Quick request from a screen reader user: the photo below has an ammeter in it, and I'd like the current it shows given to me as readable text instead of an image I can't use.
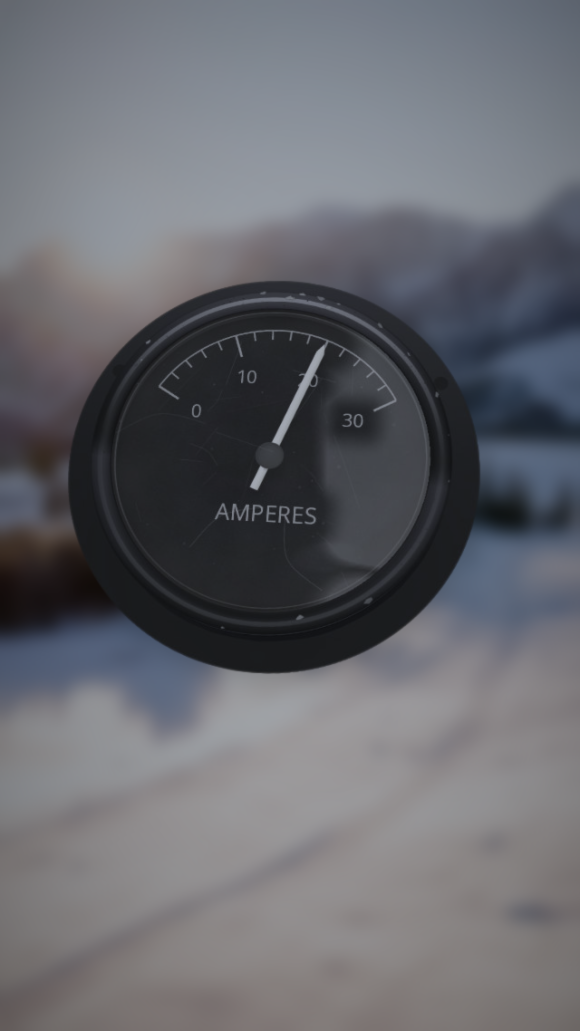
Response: 20 A
